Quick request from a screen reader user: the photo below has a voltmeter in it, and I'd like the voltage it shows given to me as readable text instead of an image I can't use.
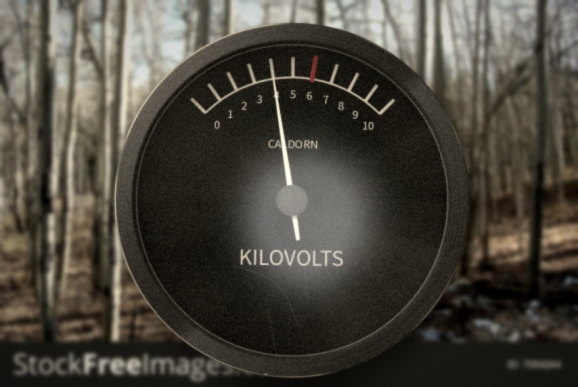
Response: 4 kV
